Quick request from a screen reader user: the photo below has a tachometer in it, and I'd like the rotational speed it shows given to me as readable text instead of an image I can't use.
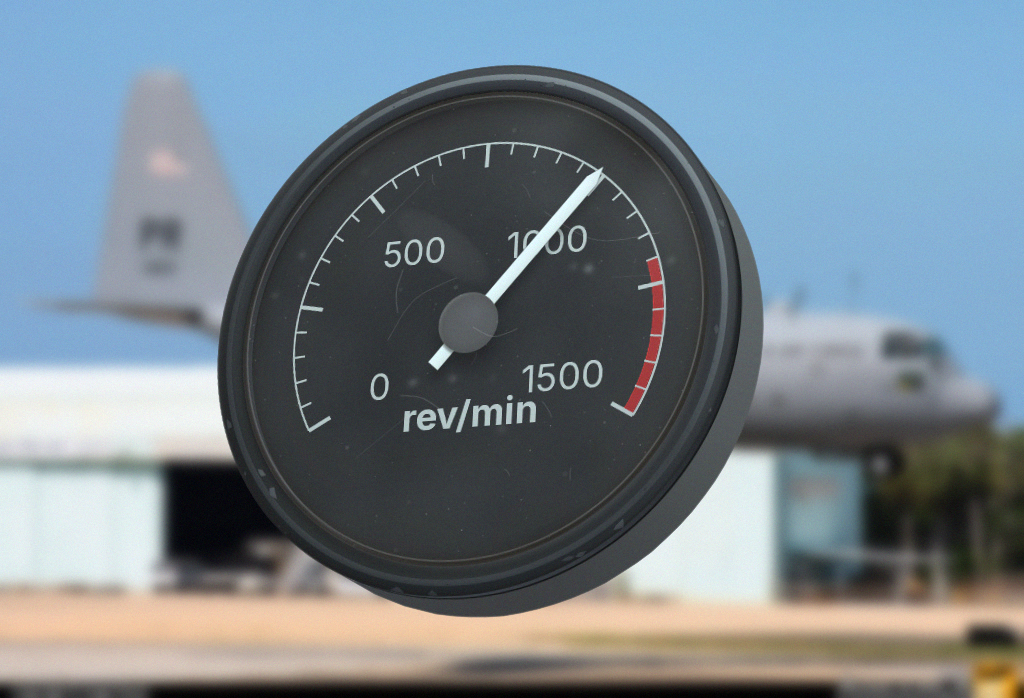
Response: 1000 rpm
